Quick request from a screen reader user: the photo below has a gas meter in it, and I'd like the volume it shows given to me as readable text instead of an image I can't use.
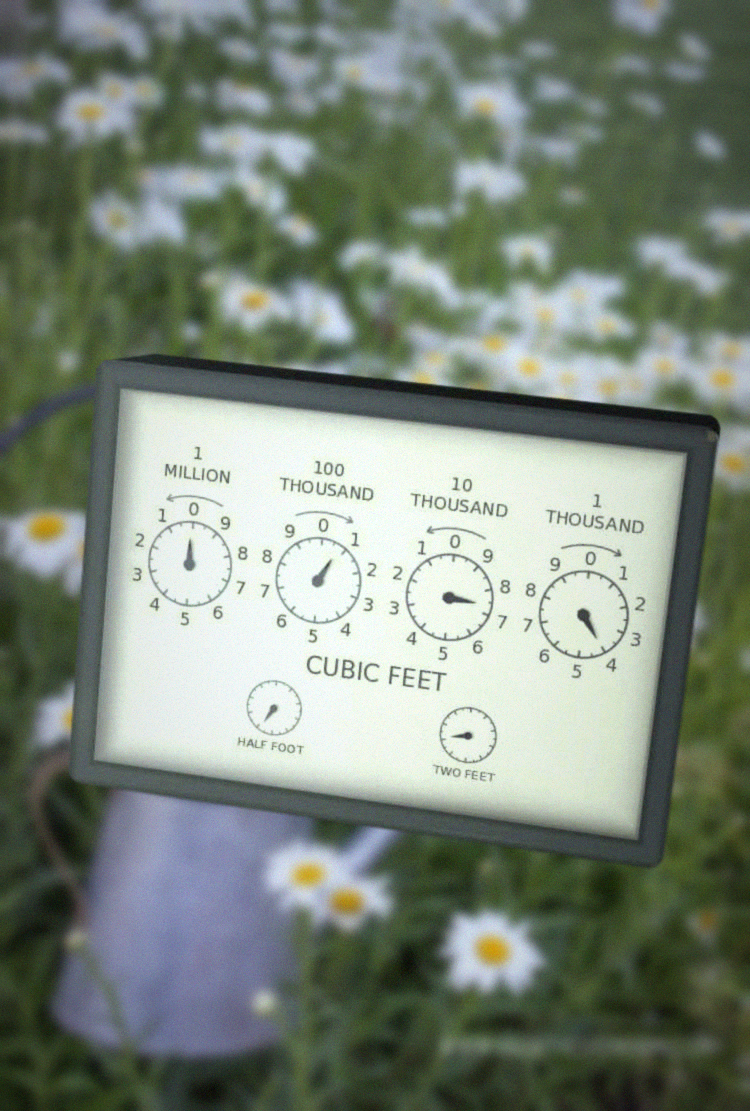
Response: 7400 ft³
